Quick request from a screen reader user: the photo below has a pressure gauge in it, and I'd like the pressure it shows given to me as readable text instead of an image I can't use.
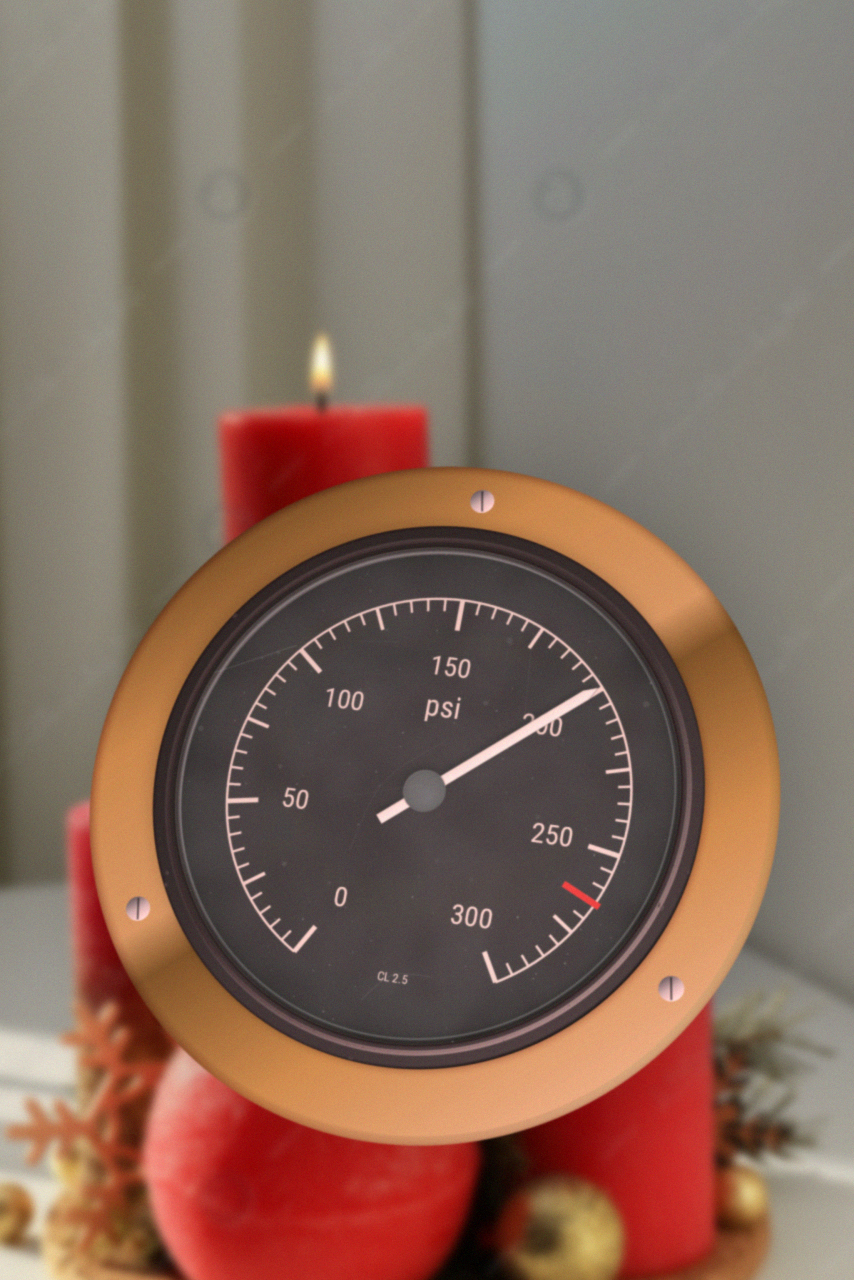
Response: 200 psi
